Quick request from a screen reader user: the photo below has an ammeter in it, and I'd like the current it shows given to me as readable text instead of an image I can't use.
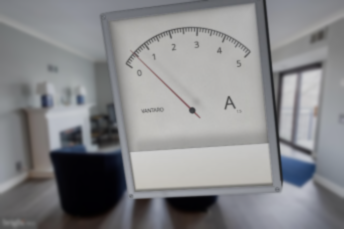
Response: 0.5 A
